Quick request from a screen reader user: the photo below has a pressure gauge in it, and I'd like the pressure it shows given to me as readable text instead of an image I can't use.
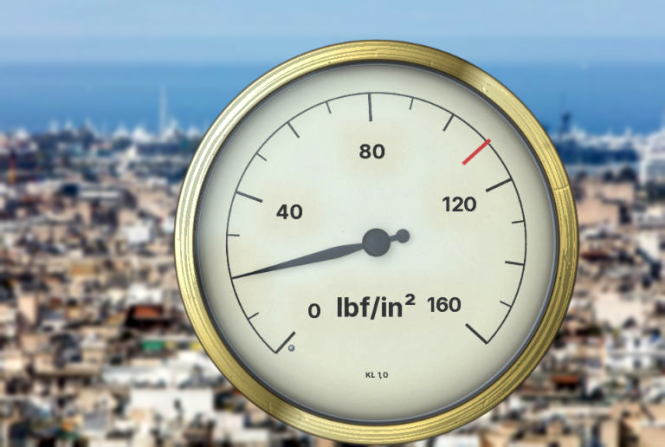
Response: 20 psi
